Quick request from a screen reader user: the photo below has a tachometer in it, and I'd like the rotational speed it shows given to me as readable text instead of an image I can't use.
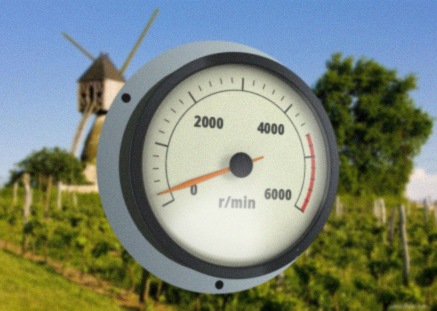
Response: 200 rpm
